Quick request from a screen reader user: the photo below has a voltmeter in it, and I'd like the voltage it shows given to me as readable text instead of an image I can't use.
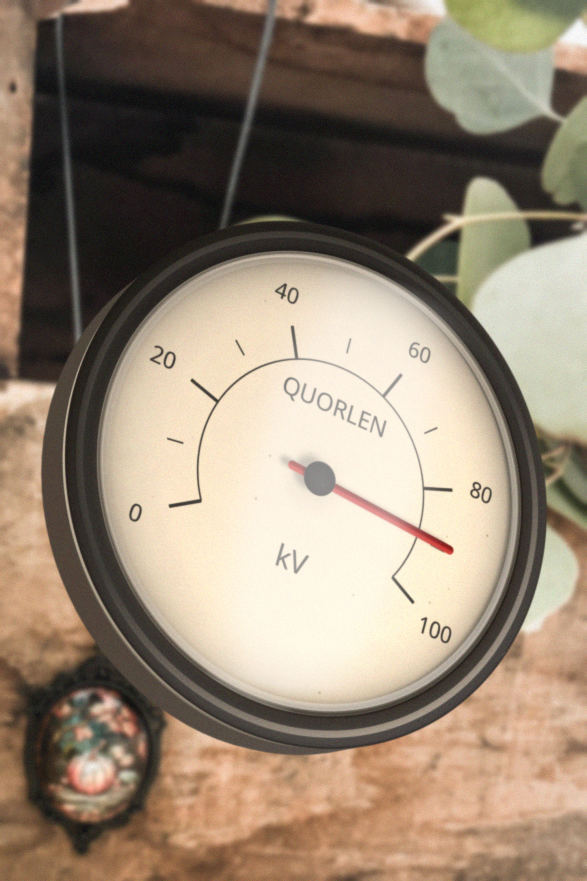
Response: 90 kV
